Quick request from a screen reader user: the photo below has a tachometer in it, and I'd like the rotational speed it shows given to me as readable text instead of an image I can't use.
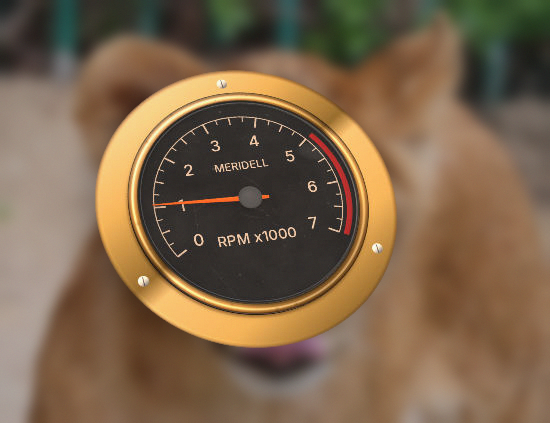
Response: 1000 rpm
